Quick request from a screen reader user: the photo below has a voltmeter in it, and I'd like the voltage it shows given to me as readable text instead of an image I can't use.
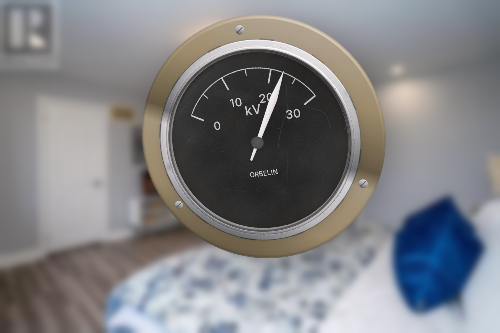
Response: 22.5 kV
